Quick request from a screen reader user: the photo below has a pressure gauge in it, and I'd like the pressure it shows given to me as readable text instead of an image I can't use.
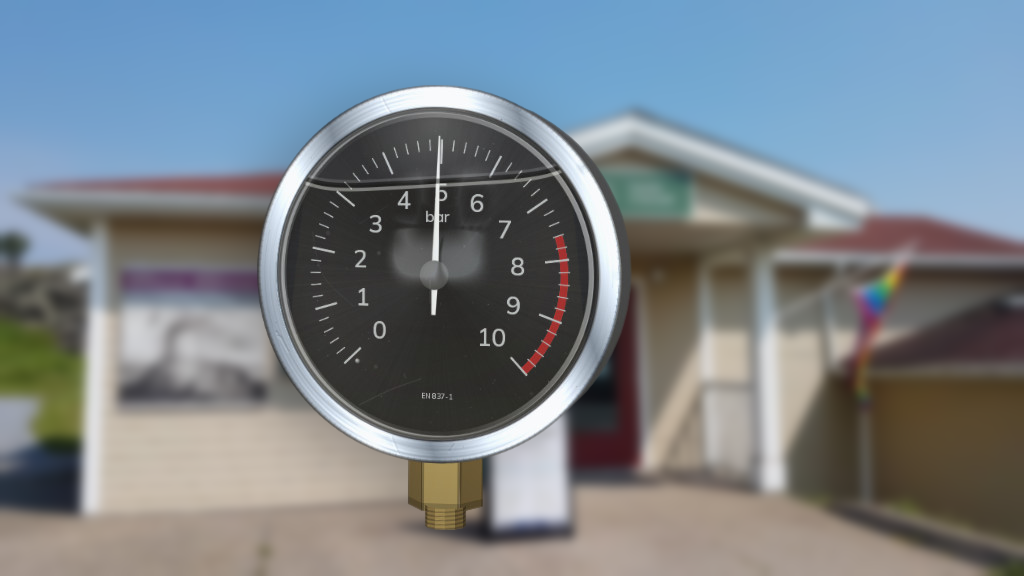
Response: 5 bar
